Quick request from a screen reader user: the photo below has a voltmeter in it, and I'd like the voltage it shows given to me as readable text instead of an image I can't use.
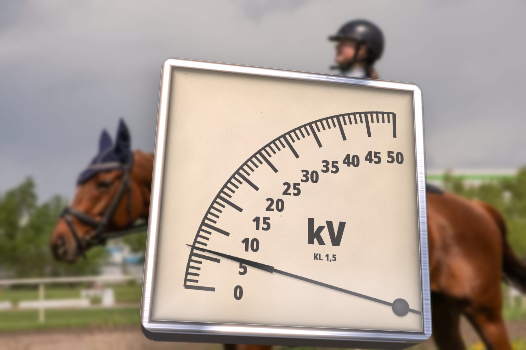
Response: 6 kV
